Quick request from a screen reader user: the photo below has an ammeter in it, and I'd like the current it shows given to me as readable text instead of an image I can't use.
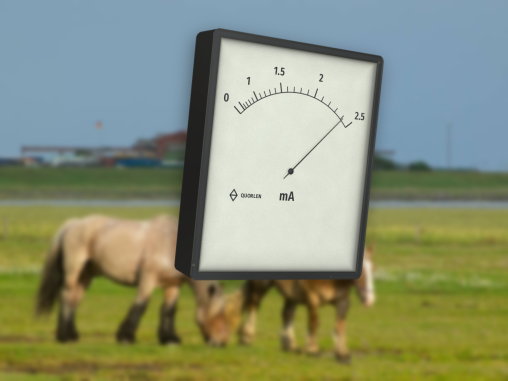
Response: 2.4 mA
